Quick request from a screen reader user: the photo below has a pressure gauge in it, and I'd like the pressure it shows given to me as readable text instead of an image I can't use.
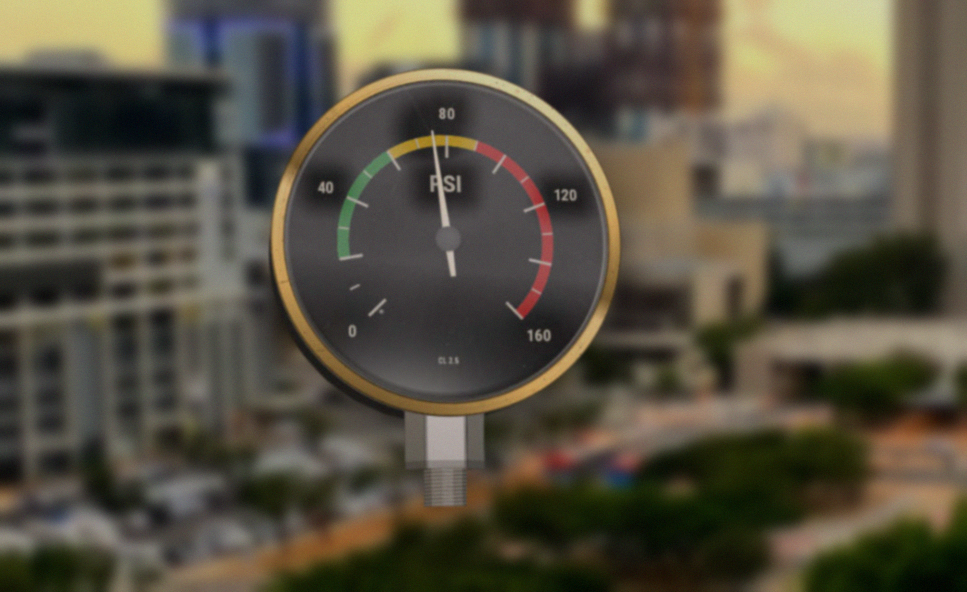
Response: 75 psi
